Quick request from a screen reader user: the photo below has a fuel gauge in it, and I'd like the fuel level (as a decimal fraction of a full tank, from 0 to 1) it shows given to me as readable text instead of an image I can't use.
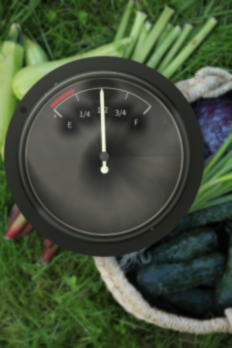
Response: 0.5
